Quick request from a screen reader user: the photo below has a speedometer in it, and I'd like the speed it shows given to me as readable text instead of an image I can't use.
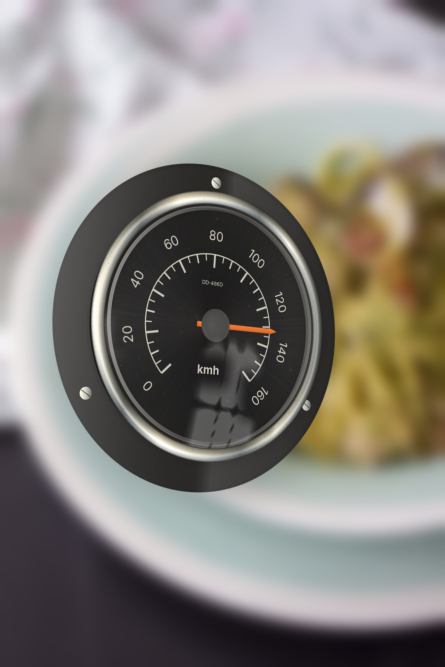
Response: 132.5 km/h
